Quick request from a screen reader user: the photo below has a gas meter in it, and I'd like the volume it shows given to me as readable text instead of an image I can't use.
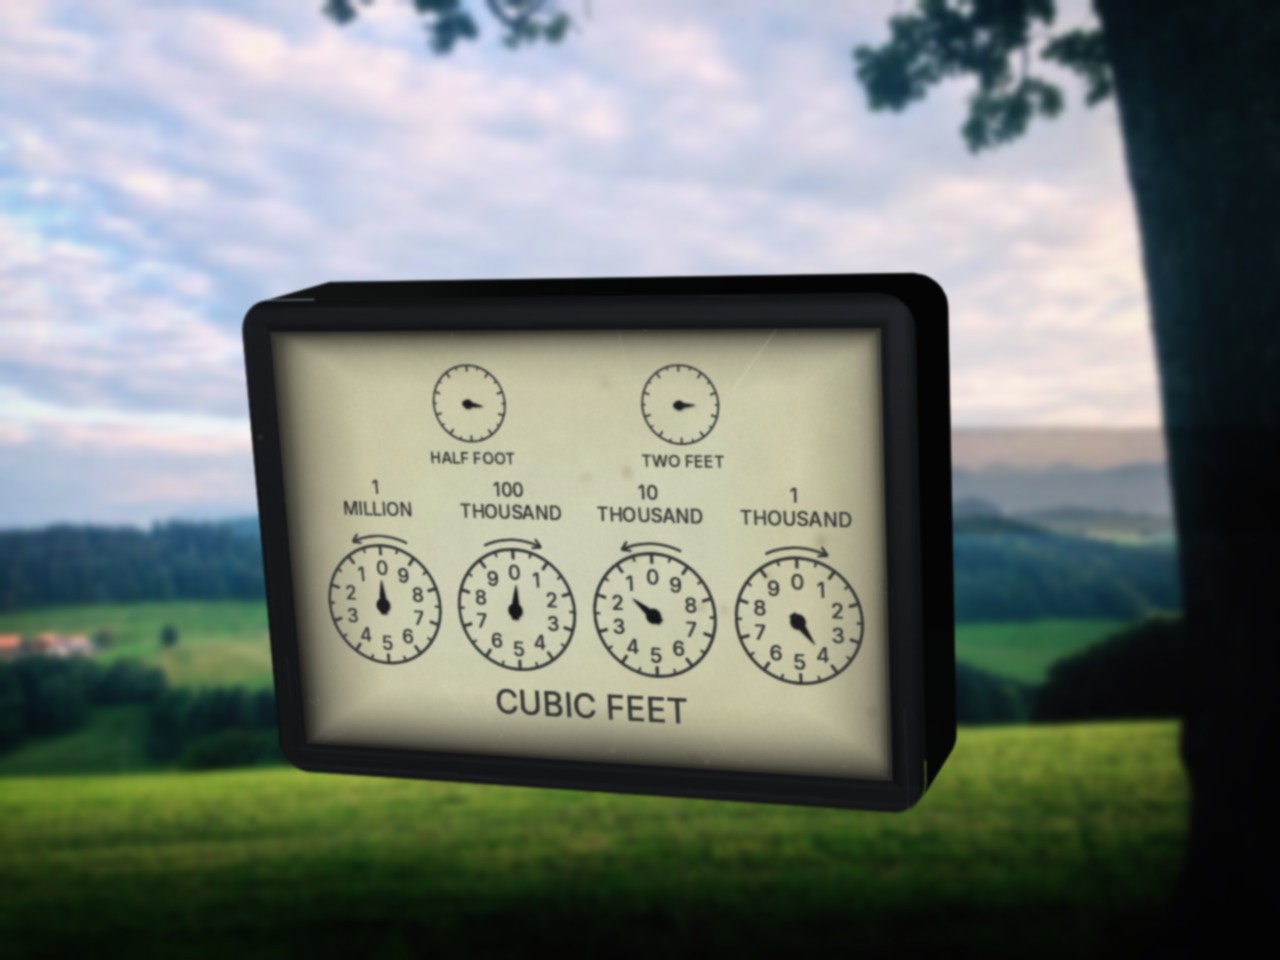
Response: 1400 ft³
